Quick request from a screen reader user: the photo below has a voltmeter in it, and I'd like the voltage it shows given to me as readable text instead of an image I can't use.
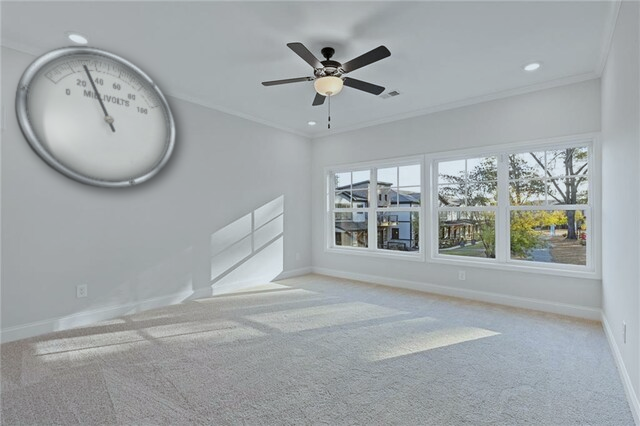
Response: 30 mV
